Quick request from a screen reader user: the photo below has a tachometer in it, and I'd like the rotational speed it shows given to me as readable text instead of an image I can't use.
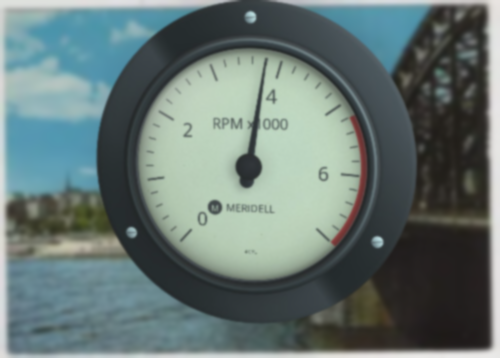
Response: 3800 rpm
